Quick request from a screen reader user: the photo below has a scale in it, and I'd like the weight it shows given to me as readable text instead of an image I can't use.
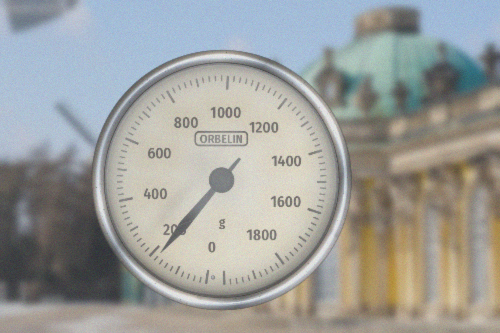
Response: 180 g
